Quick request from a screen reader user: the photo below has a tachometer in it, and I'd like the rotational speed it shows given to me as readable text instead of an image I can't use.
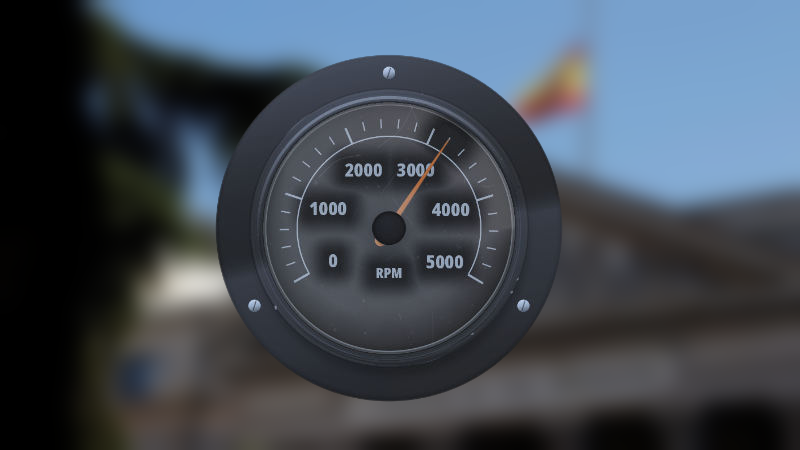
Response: 3200 rpm
